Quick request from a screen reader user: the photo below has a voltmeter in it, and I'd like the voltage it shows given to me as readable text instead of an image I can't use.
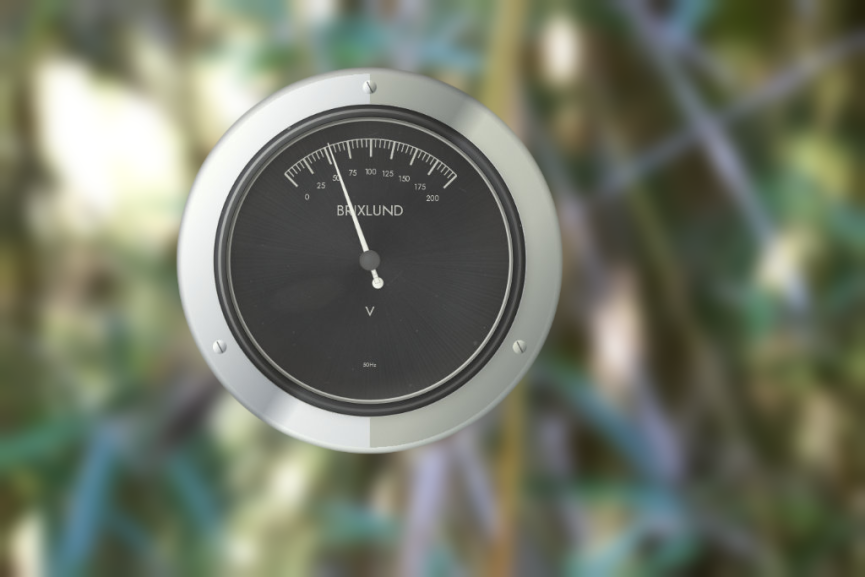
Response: 55 V
